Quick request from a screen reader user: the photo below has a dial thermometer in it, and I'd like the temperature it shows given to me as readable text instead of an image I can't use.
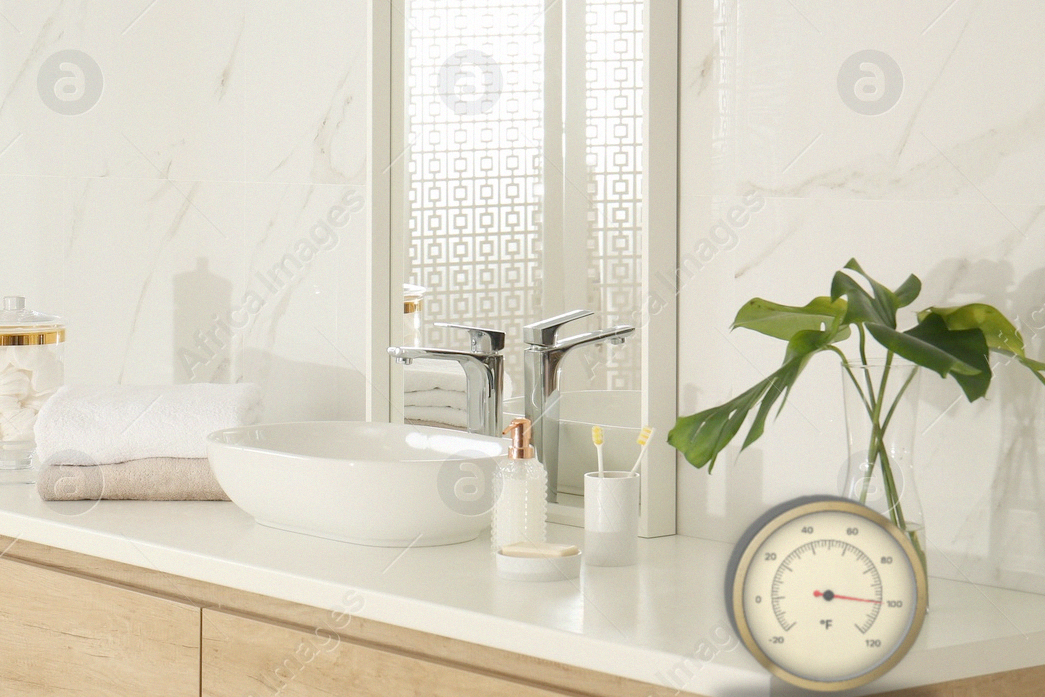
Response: 100 °F
